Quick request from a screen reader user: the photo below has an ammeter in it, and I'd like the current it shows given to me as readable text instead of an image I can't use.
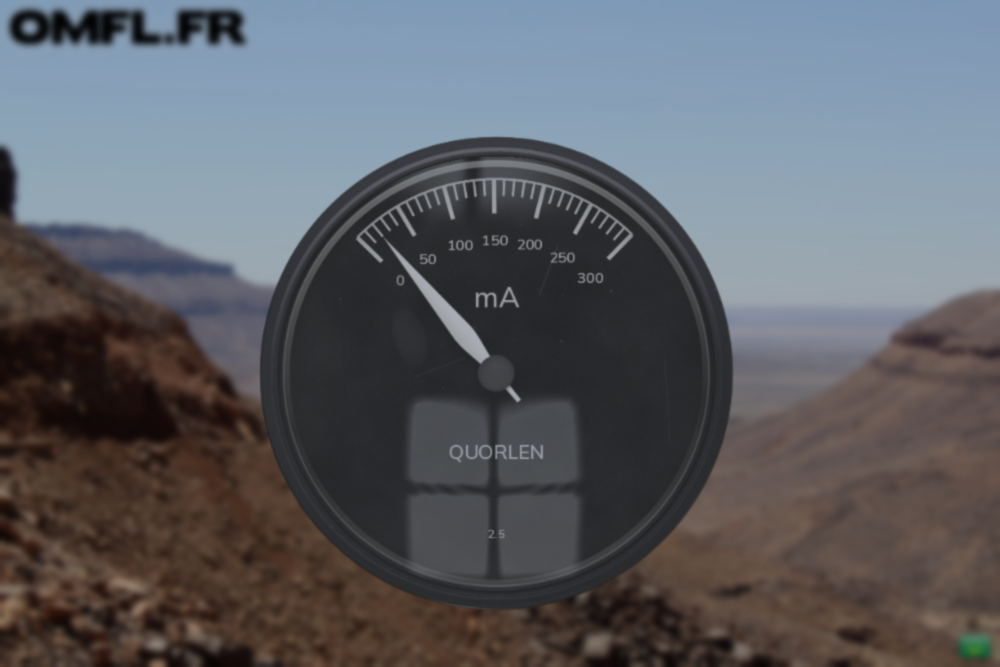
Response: 20 mA
